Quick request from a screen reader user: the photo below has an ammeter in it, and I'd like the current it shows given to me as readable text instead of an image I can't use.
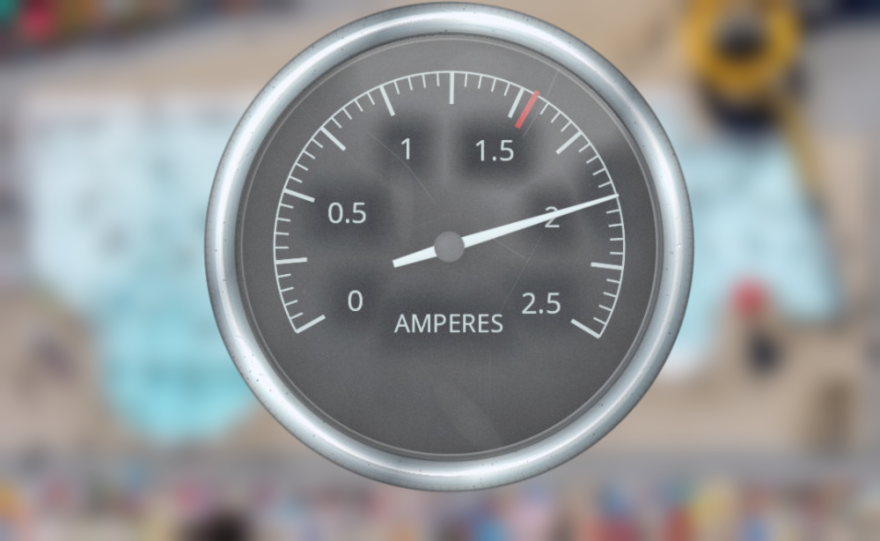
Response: 2 A
